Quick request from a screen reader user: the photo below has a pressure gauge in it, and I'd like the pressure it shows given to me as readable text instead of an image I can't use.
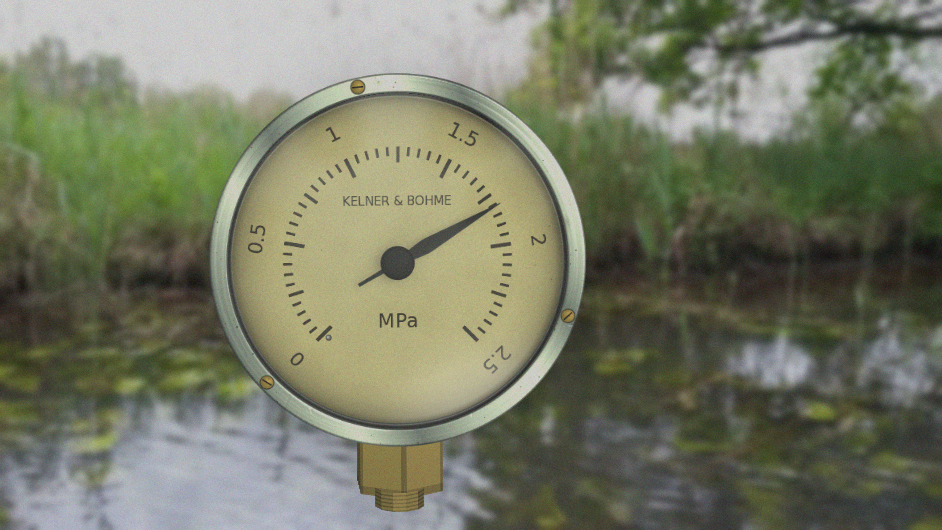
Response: 1.8 MPa
